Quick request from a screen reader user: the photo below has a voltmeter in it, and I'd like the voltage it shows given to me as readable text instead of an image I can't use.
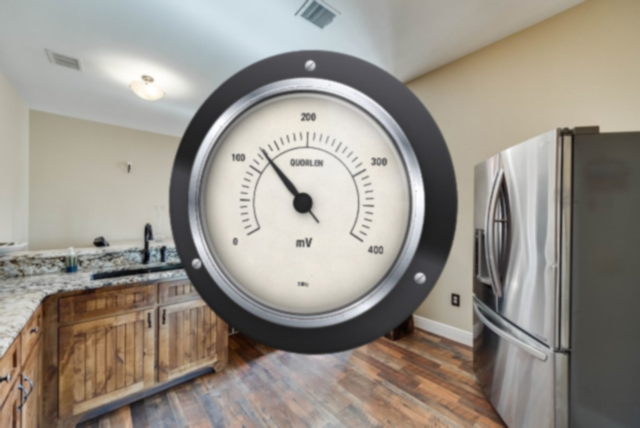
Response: 130 mV
